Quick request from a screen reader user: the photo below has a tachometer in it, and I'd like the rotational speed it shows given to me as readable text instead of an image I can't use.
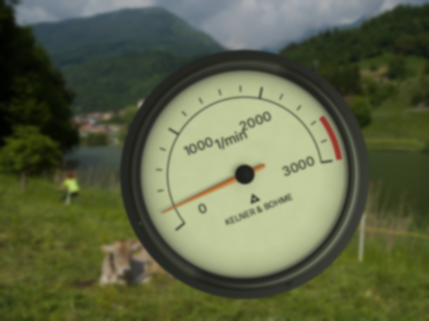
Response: 200 rpm
